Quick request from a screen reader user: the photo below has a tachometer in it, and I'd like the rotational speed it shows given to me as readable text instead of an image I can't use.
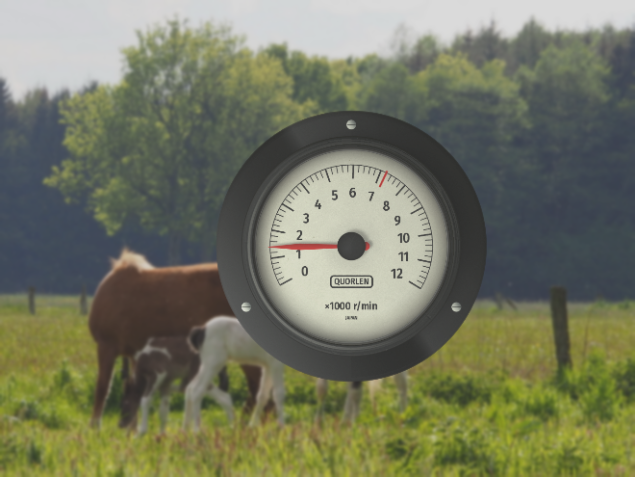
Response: 1400 rpm
